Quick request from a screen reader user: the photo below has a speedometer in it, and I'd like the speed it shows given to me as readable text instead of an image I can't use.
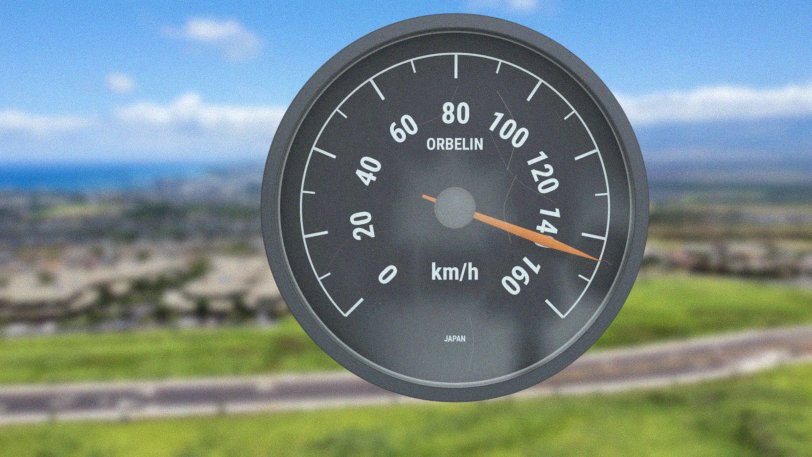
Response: 145 km/h
